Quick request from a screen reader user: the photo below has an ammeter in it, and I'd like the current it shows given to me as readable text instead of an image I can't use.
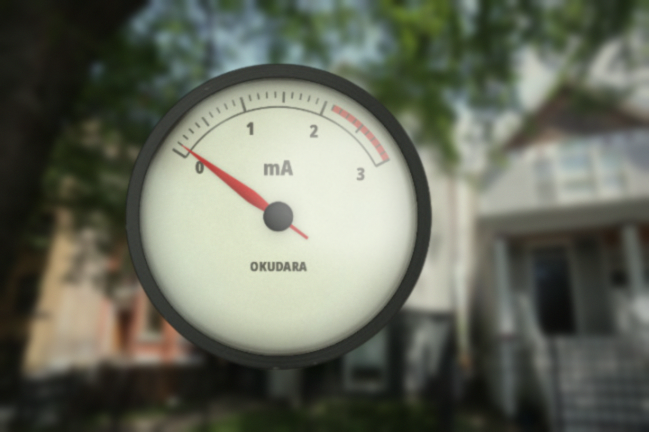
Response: 0.1 mA
